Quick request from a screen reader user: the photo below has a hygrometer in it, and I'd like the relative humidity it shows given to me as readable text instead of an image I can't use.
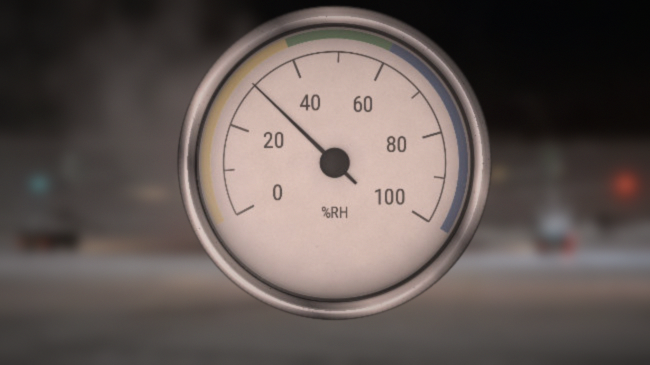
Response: 30 %
